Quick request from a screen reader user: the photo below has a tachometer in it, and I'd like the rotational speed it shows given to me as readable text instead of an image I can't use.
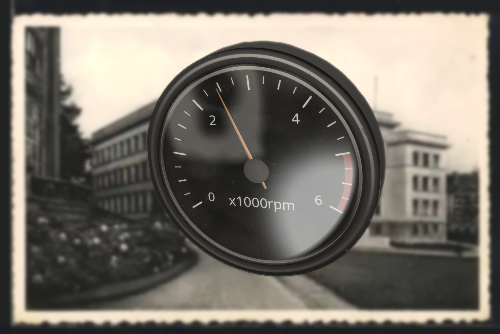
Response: 2500 rpm
